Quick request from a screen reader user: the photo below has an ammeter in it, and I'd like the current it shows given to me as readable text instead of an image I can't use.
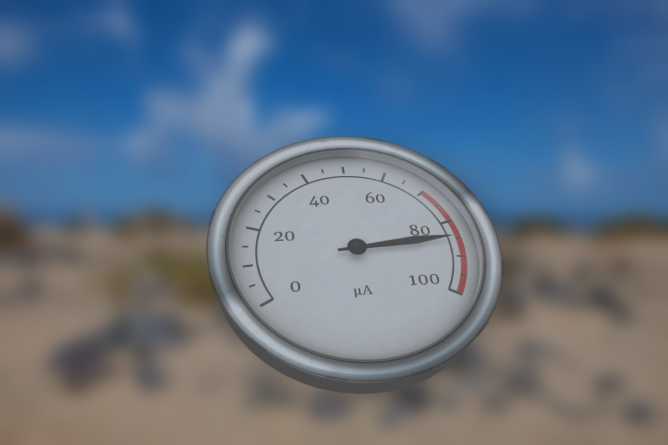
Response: 85 µA
